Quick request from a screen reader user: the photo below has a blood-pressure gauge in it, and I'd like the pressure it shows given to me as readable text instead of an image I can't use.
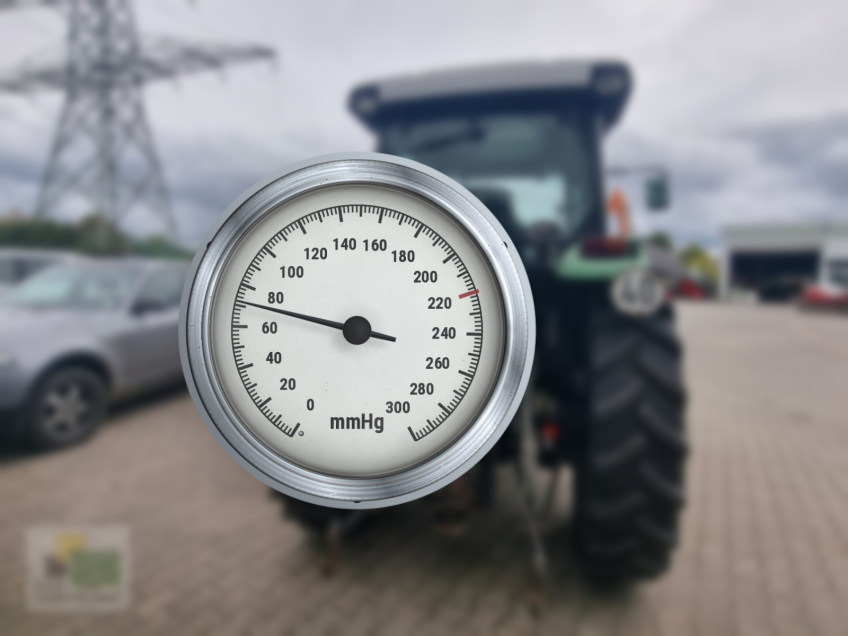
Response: 72 mmHg
